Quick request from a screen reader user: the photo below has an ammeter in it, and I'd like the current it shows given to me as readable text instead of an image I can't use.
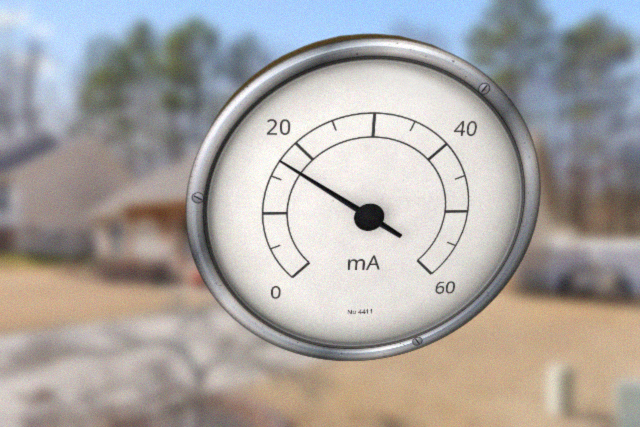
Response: 17.5 mA
